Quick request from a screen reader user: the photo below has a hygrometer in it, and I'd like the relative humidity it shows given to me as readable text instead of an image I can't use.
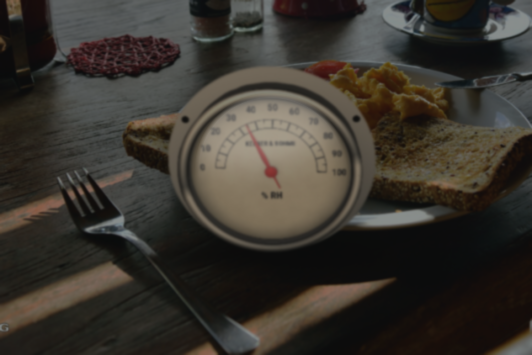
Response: 35 %
